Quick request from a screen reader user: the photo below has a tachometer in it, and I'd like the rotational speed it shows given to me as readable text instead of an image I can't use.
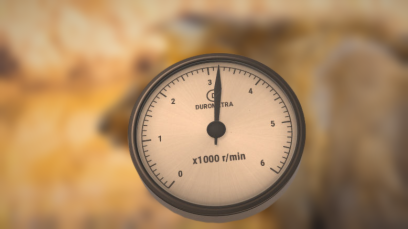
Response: 3200 rpm
